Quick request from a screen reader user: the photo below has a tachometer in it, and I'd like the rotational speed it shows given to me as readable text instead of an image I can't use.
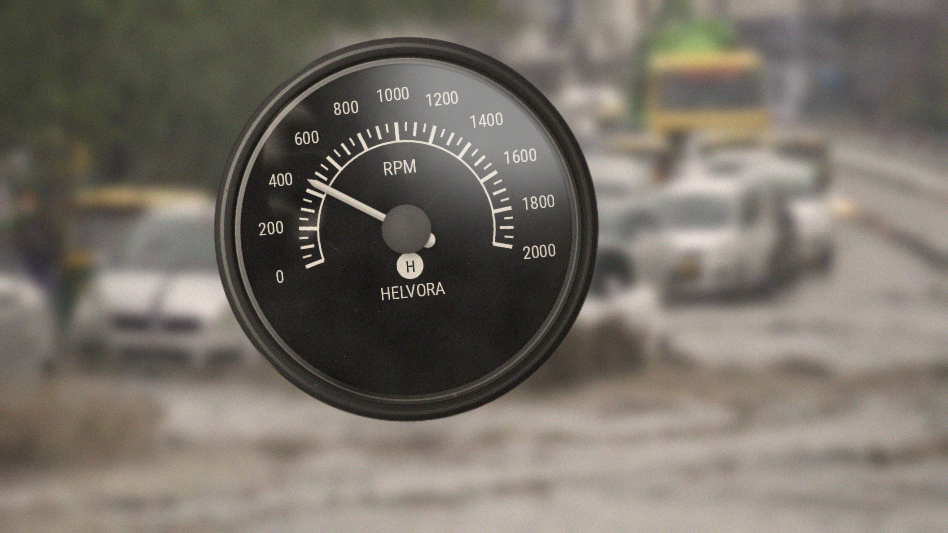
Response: 450 rpm
